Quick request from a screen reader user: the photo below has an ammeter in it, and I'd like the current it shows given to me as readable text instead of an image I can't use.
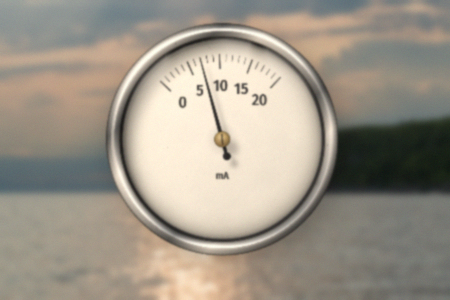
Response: 7 mA
